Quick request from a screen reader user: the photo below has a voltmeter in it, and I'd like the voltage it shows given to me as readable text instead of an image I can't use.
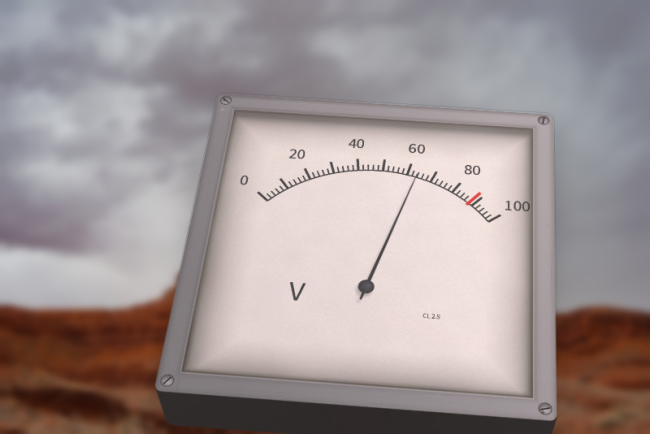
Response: 64 V
